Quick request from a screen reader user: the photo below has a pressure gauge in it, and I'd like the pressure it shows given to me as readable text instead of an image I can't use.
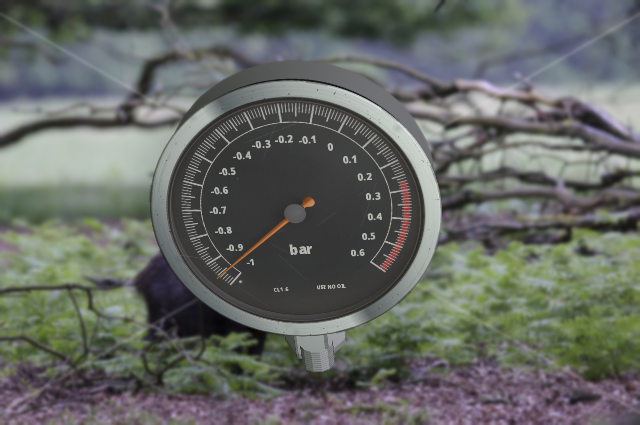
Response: -0.95 bar
